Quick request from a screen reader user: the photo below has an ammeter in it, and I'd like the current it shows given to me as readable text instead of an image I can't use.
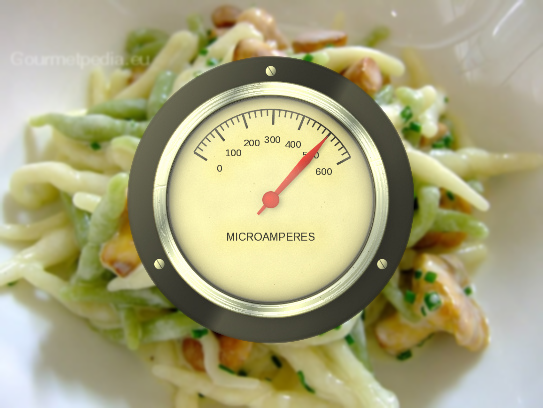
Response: 500 µA
